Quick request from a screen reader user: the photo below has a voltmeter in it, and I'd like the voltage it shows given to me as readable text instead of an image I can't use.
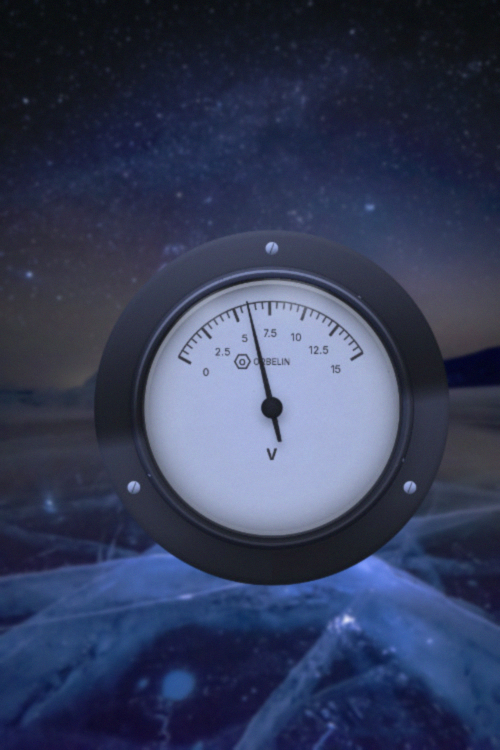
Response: 6 V
